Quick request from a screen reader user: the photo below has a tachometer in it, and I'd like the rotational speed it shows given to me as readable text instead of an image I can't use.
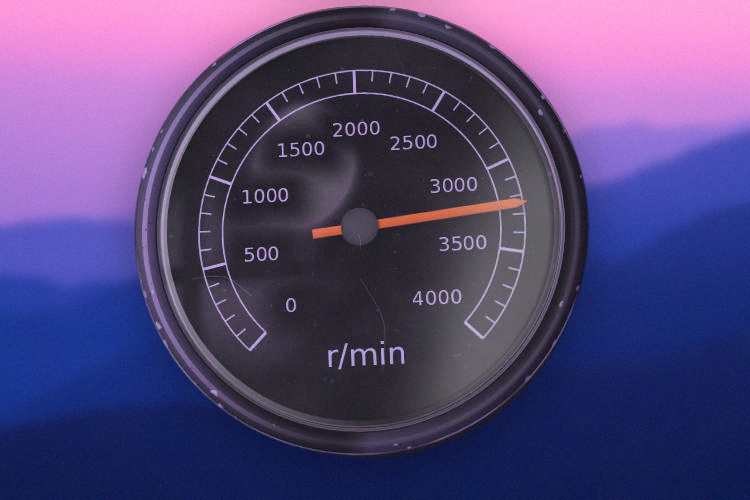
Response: 3250 rpm
